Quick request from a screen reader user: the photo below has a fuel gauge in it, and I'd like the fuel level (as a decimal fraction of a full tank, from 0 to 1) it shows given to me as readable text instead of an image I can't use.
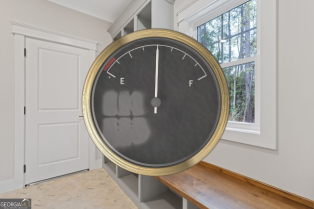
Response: 0.5
